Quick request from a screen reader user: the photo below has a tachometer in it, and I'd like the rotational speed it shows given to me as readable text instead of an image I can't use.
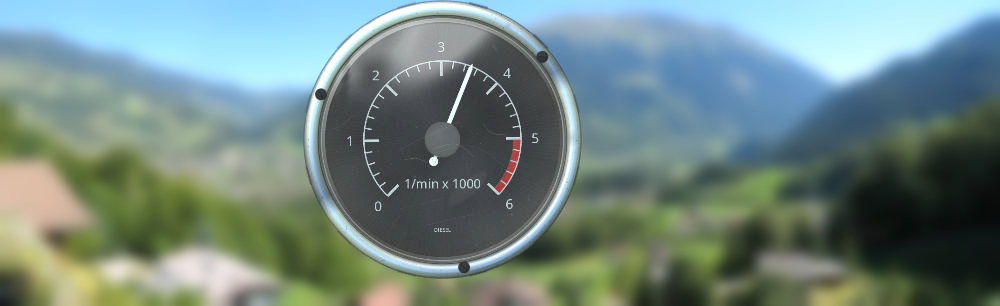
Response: 3500 rpm
